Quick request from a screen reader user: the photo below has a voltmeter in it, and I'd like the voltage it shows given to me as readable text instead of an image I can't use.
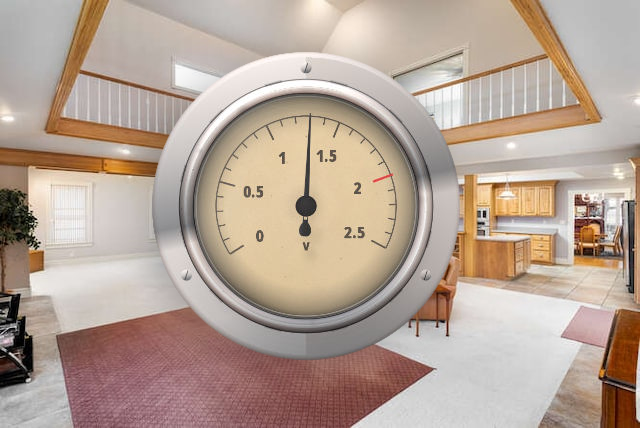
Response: 1.3 V
